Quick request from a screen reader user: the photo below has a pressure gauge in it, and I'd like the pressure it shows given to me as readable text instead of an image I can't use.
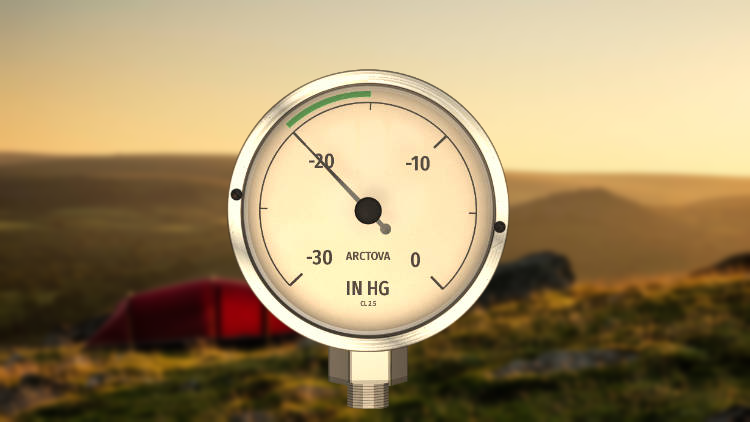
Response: -20 inHg
